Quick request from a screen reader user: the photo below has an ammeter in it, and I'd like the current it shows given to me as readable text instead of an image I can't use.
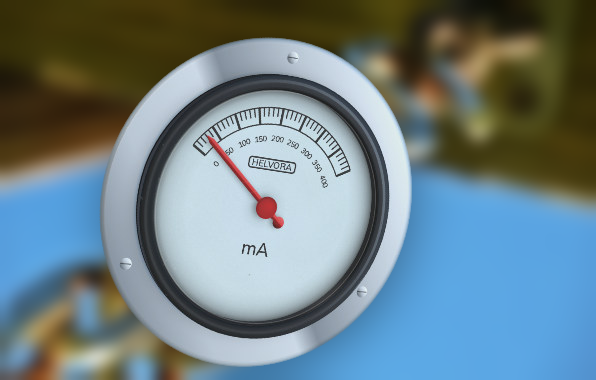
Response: 30 mA
